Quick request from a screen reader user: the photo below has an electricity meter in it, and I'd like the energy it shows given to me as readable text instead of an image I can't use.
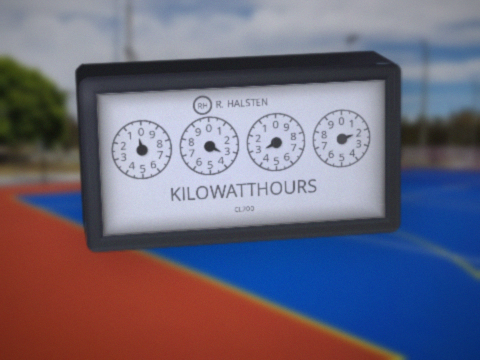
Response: 332 kWh
